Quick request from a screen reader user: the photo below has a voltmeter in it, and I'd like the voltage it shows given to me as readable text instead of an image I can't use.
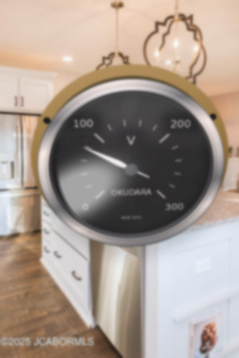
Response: 80 V
